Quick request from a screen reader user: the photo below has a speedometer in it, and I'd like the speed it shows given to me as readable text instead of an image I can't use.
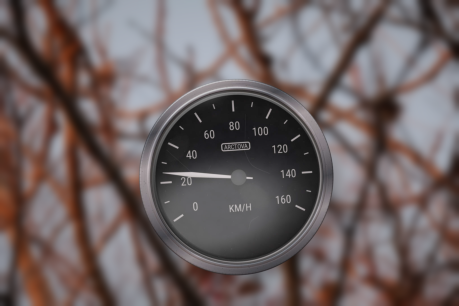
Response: 25 km/h
